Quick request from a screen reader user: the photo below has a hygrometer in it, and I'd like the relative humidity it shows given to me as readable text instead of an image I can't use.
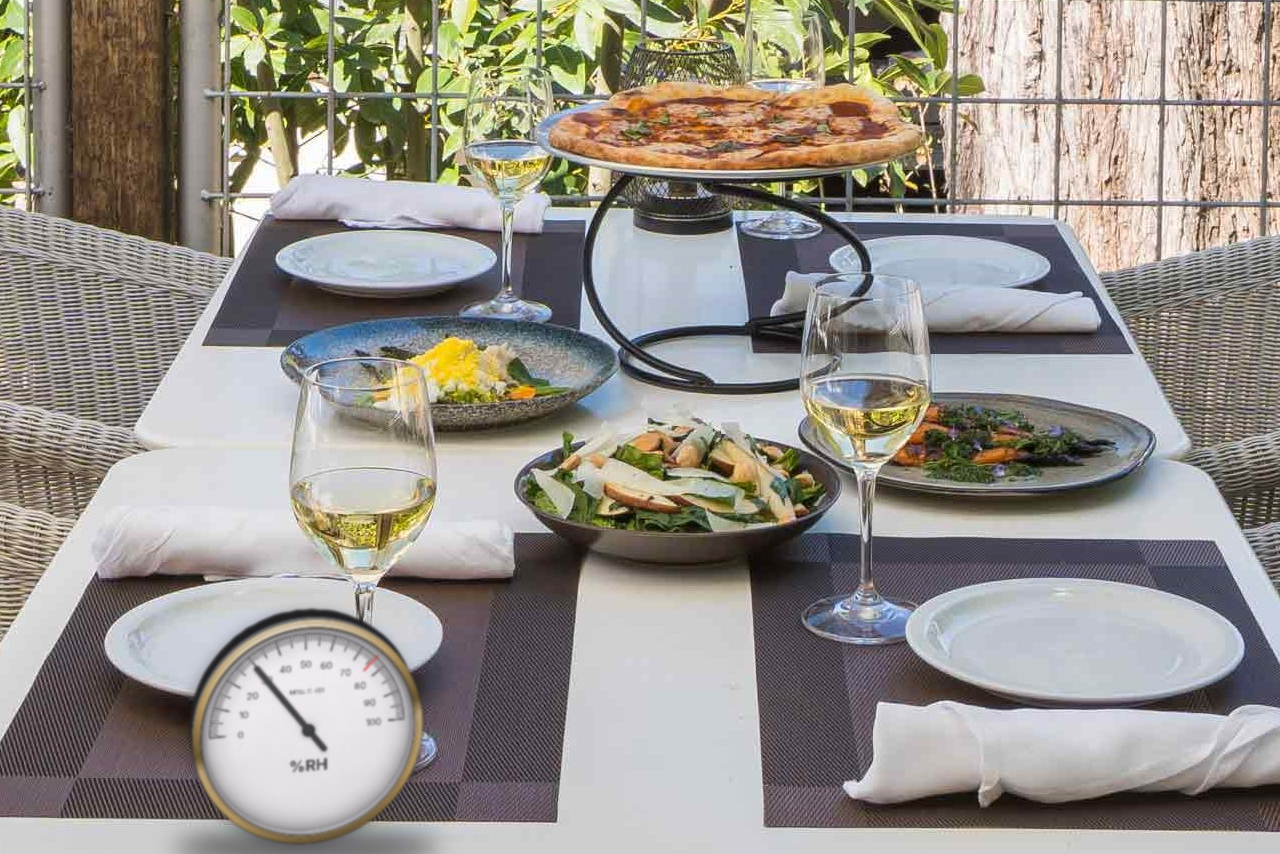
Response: 30 %
